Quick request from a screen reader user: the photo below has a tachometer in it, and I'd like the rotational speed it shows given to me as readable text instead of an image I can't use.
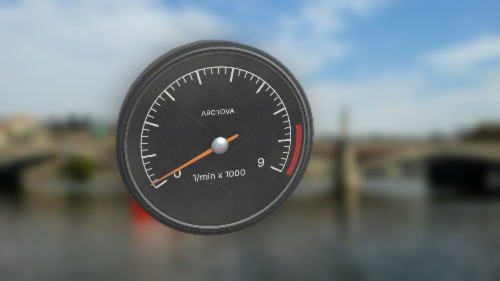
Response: 200 rpm
